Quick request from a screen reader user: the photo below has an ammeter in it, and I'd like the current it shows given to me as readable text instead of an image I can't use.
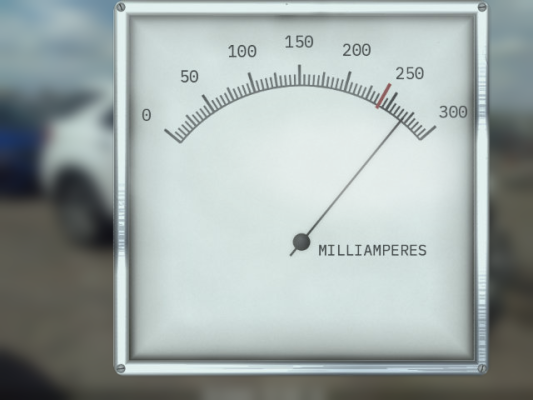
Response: 270 mA
